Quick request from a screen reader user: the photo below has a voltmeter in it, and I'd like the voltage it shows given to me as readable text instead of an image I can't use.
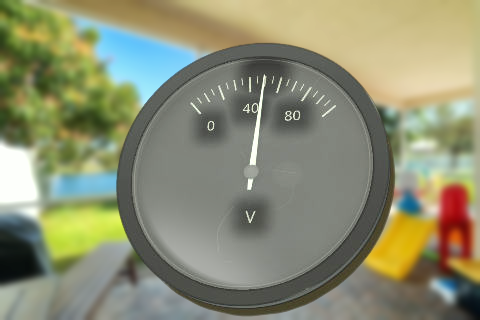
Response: 50 V
